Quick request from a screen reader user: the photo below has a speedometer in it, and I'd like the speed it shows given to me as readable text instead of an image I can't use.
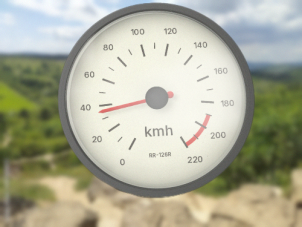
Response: 35 km/h
